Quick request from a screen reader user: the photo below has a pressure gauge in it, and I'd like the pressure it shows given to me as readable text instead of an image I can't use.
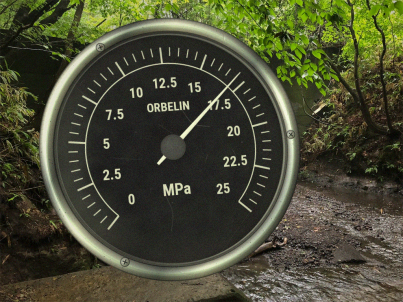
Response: 17 MPa
